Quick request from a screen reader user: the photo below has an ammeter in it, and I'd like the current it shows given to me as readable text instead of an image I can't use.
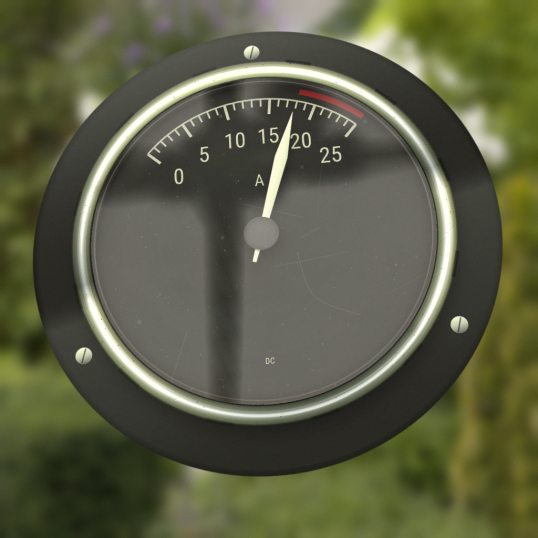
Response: 18 A
